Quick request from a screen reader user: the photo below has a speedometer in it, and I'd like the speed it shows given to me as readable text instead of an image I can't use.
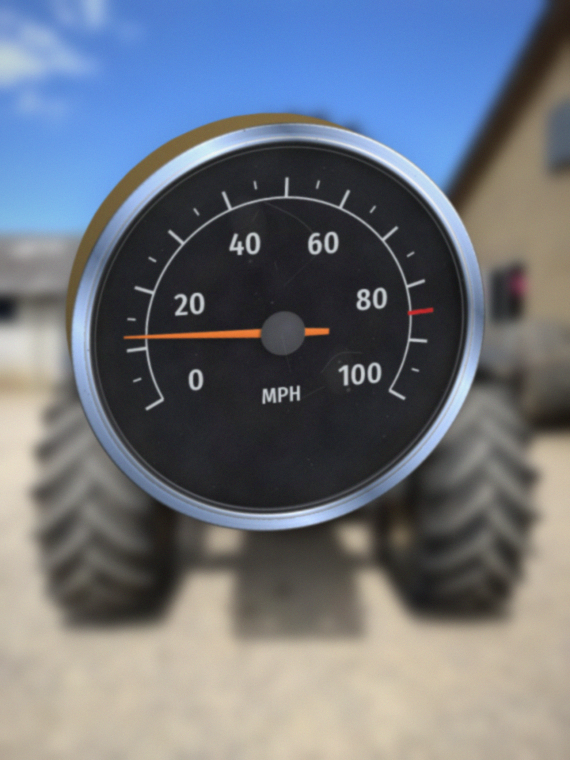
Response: 12.5 mph
